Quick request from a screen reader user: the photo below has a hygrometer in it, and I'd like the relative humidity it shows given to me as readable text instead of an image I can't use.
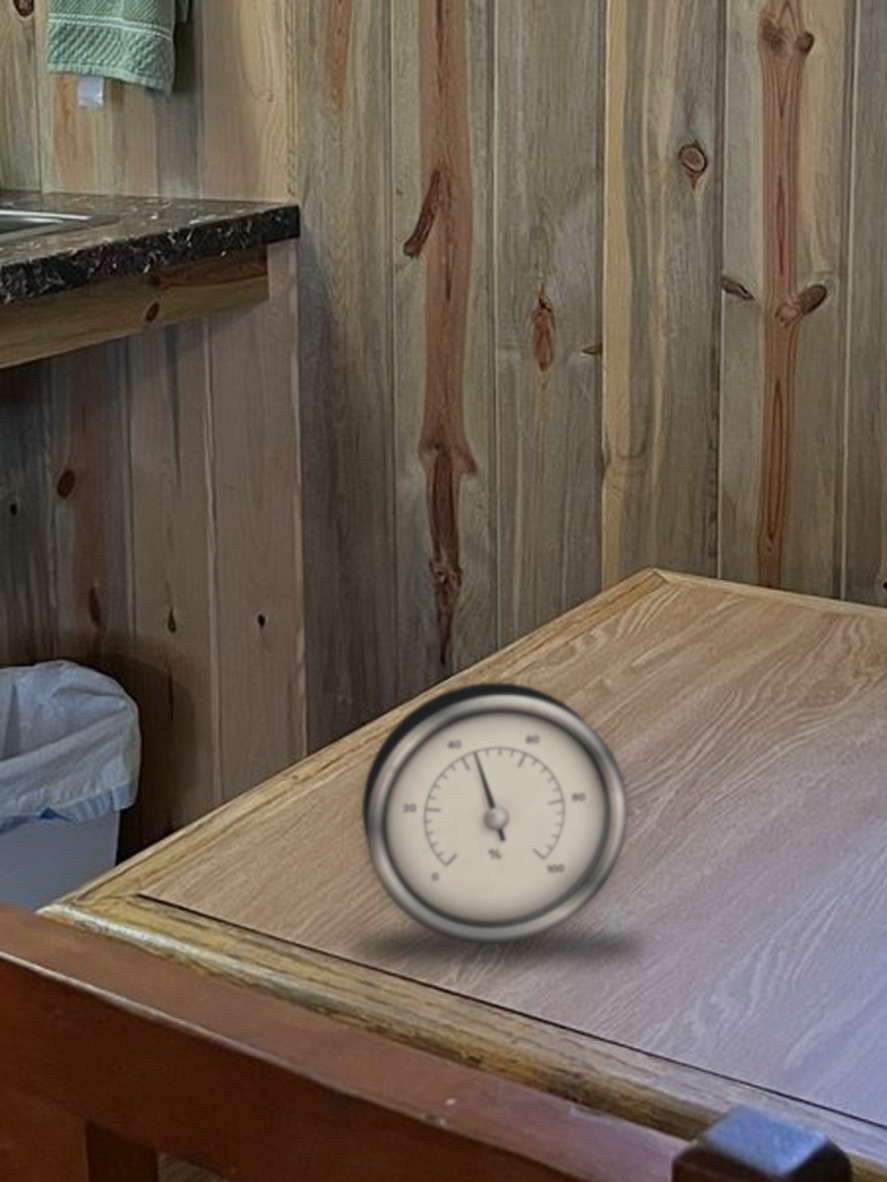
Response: 44 %
